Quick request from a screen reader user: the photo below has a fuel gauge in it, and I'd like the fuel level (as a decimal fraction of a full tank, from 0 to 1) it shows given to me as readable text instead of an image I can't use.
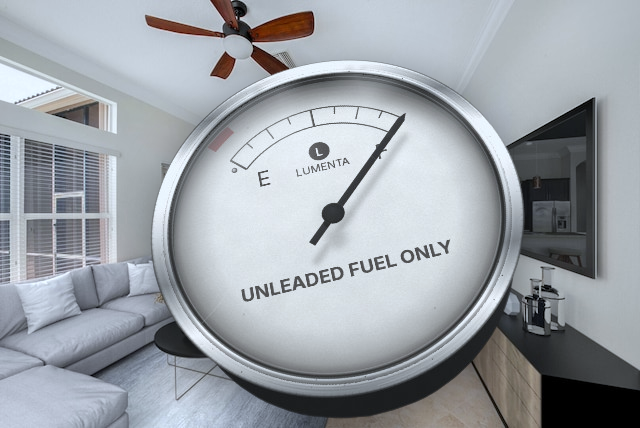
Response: 1
